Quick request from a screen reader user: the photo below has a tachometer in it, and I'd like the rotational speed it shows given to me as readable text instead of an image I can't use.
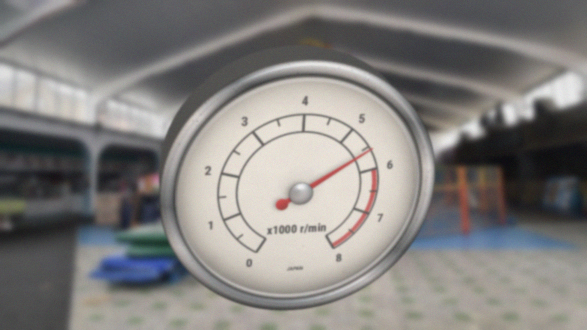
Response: 5500 rpm
